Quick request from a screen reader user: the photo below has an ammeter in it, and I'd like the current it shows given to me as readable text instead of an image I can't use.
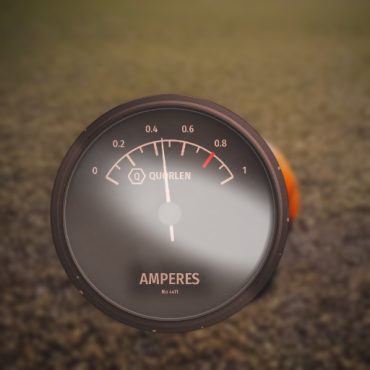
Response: 0.45 A
